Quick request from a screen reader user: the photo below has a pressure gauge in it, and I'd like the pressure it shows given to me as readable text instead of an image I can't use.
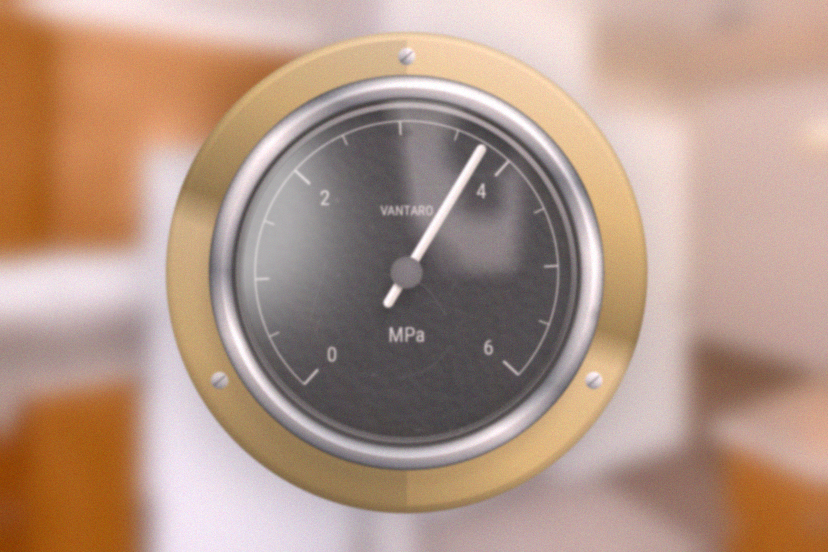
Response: 3.75 MPa
